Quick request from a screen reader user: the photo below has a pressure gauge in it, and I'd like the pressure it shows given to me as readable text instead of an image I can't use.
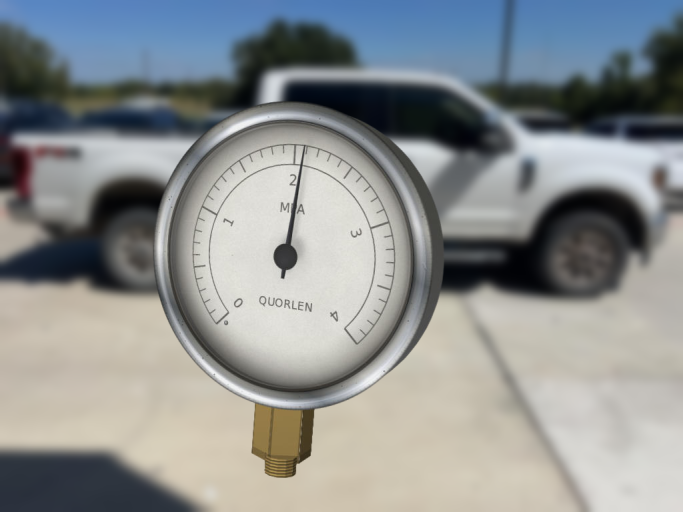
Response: 2.1 MPa
